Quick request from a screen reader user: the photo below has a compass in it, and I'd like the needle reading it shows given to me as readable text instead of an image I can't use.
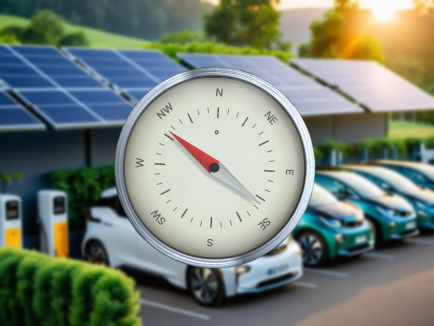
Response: 305 °
